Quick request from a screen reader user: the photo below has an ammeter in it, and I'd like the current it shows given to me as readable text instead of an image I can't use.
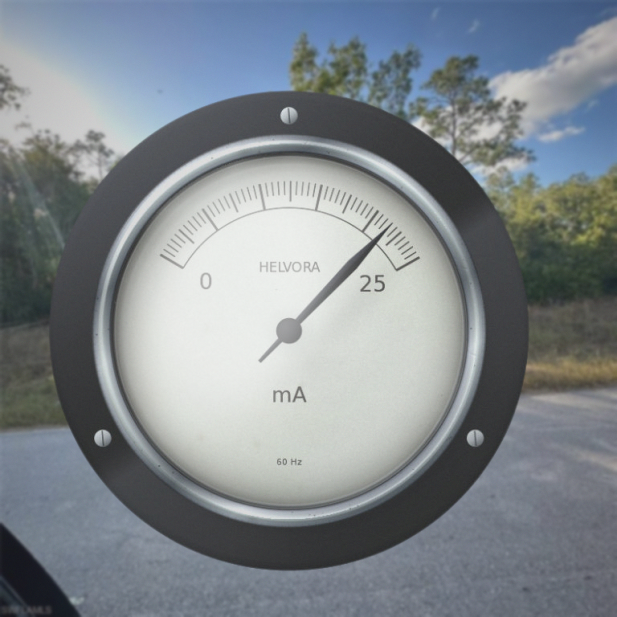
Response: 21.5 mA
